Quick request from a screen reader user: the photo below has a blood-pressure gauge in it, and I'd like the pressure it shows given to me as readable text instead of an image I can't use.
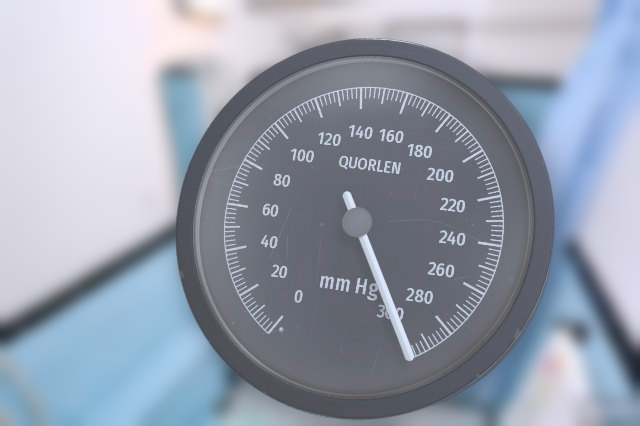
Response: 298 mmHg
